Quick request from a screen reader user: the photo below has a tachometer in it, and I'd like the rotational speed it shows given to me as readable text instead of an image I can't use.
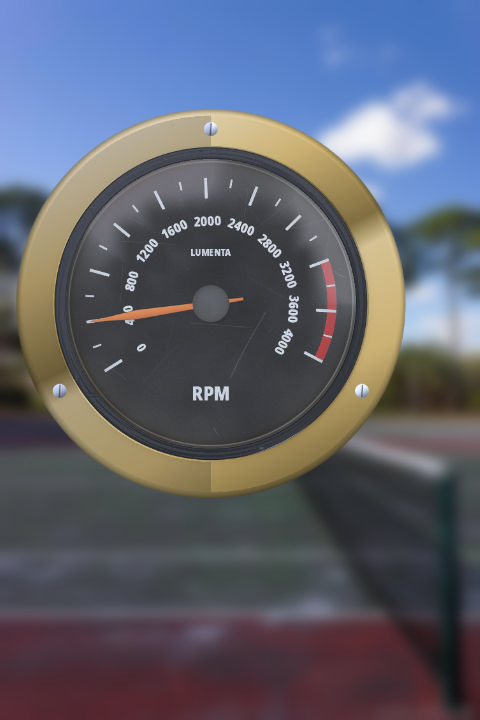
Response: 400 rpm
